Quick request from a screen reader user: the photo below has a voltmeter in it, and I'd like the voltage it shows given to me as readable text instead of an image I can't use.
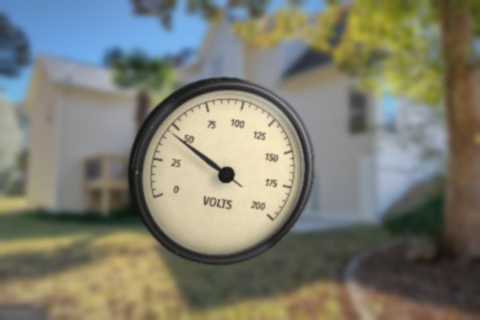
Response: 45 V
